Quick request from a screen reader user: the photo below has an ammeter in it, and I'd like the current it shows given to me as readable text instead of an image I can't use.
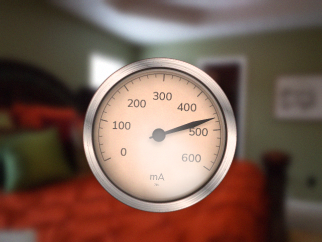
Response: 470 mA
